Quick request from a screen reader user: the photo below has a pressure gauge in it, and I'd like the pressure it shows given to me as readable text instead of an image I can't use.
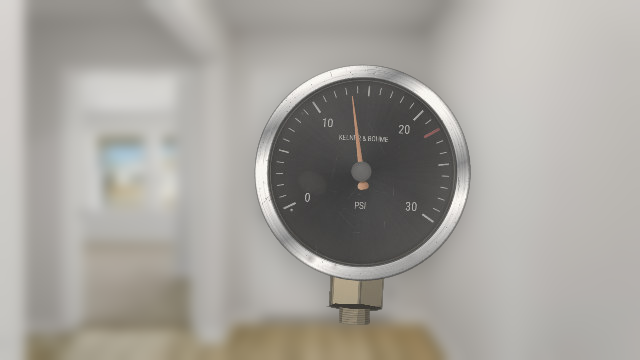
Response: 13.5 psi
